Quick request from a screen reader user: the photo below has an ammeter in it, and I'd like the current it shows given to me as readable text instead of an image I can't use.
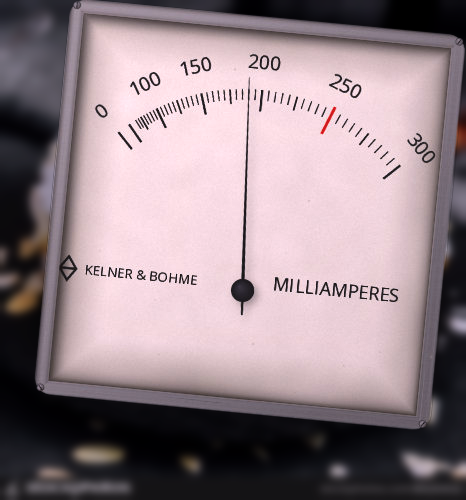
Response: 190 mA
